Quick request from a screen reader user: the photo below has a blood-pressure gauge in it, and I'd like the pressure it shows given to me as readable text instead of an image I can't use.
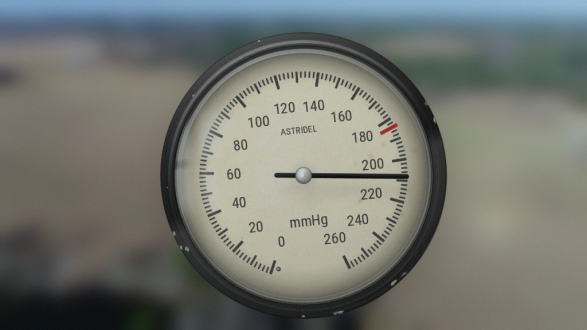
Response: 208 mmHg
